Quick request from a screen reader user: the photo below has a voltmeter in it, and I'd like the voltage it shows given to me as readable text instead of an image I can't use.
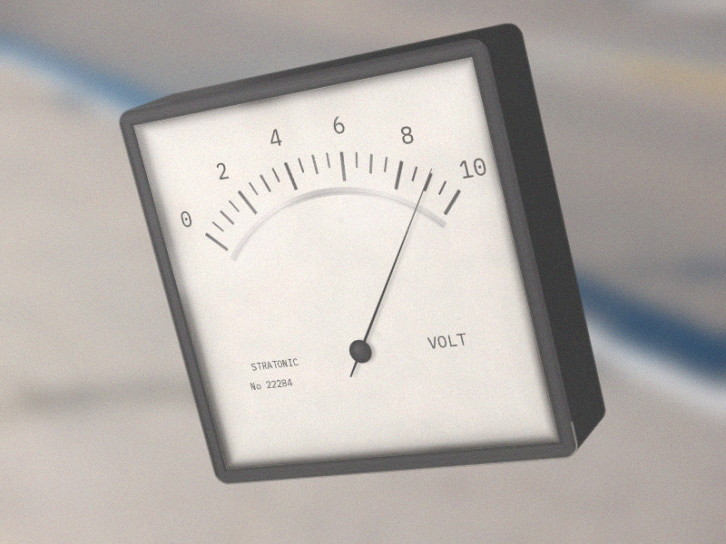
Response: 9 V
